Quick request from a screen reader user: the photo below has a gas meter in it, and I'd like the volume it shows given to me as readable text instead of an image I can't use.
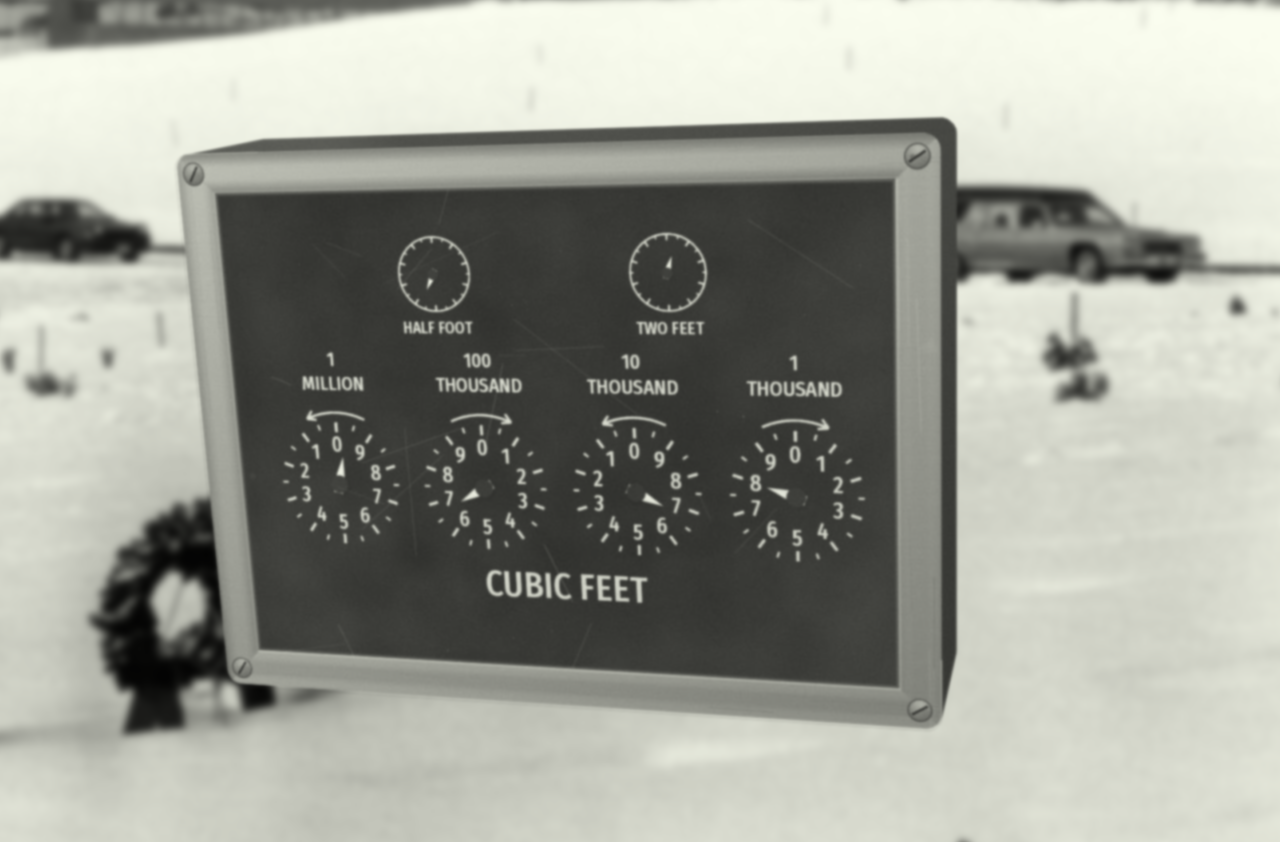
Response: 966800 ft³
